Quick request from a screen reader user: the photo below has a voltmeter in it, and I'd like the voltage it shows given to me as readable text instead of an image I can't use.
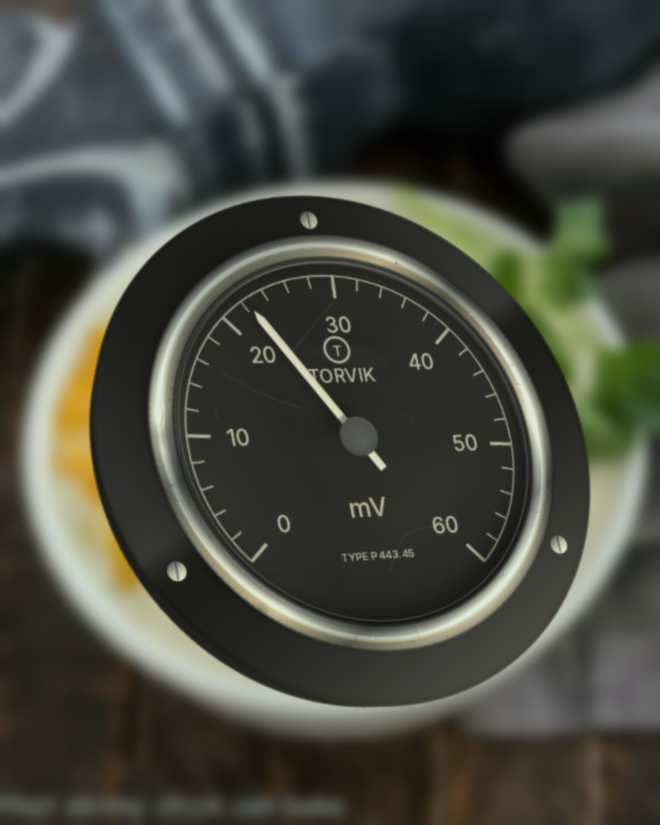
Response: 22 mV
